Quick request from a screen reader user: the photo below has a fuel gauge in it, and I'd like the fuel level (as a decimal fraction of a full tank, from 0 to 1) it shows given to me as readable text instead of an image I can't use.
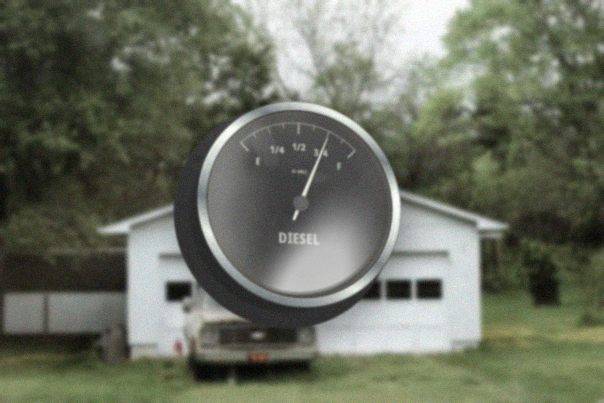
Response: 0.75
